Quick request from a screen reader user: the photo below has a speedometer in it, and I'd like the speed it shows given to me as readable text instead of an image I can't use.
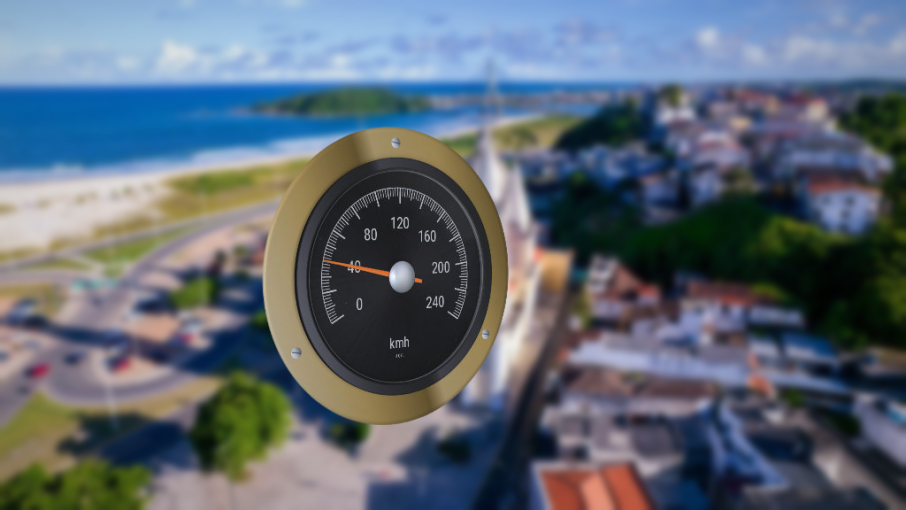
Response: 40 km/h
